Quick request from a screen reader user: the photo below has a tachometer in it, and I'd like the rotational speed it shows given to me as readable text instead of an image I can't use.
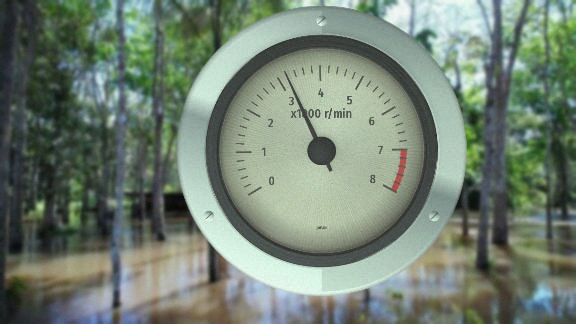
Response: 3200 rpm
